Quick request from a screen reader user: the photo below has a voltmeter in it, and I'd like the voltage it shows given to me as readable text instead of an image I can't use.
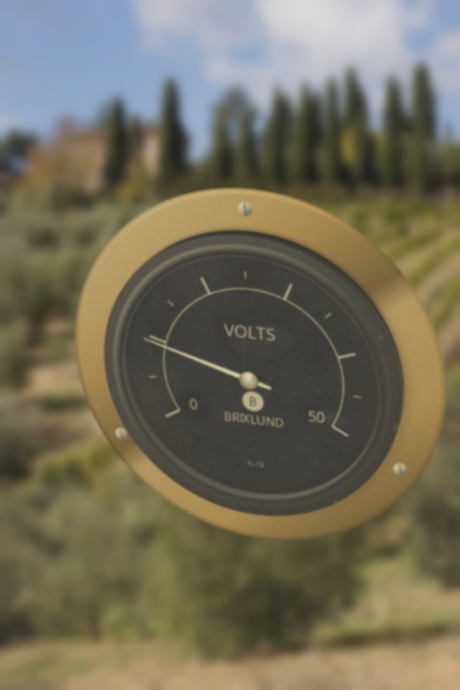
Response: 10 V
